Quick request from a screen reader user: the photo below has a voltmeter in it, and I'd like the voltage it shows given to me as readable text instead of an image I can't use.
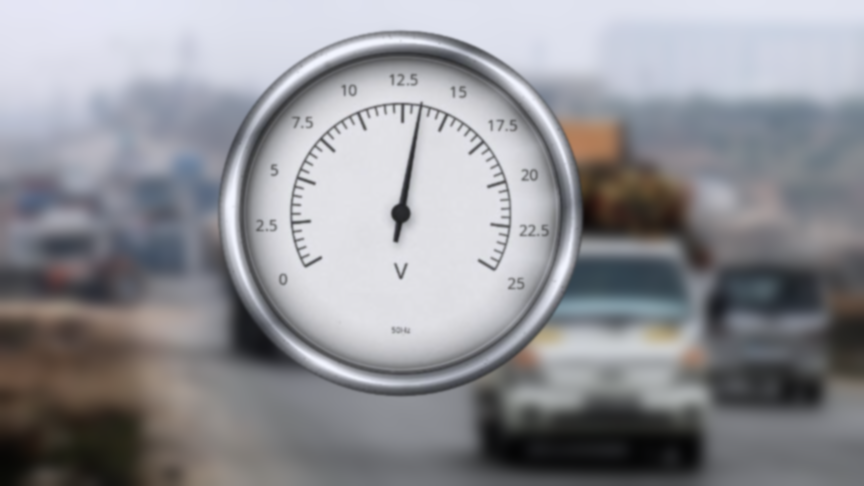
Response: 13.5 V
